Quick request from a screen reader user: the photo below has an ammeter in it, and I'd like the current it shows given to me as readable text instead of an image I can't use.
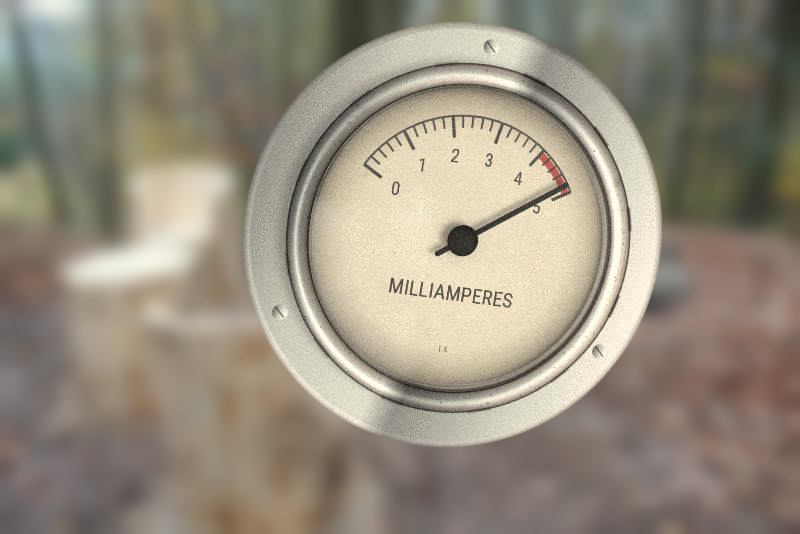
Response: 4.8 mA
